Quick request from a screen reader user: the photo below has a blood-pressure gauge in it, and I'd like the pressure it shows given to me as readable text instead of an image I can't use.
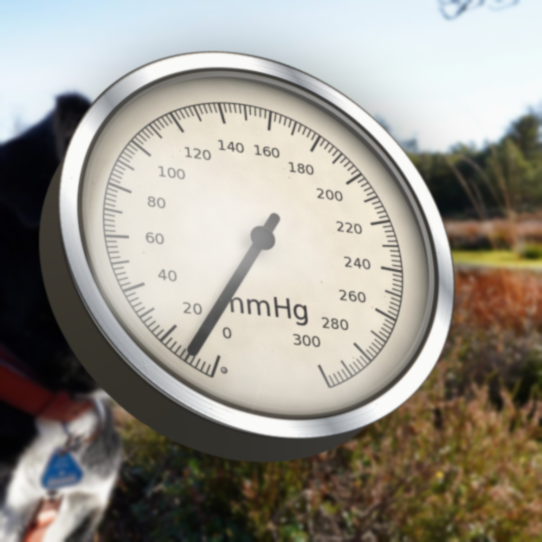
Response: 10 mmHg
